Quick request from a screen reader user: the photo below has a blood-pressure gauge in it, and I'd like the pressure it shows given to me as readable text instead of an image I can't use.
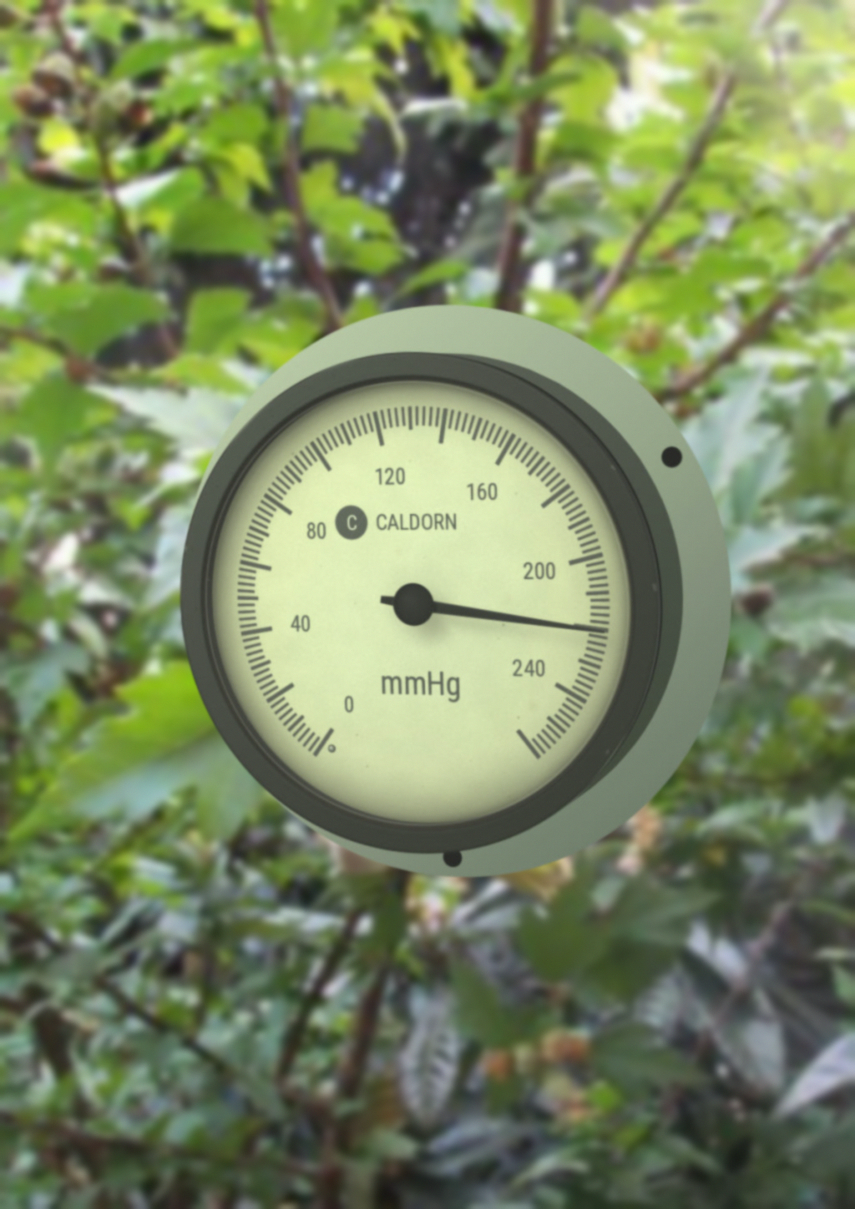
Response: 220 mmHg
